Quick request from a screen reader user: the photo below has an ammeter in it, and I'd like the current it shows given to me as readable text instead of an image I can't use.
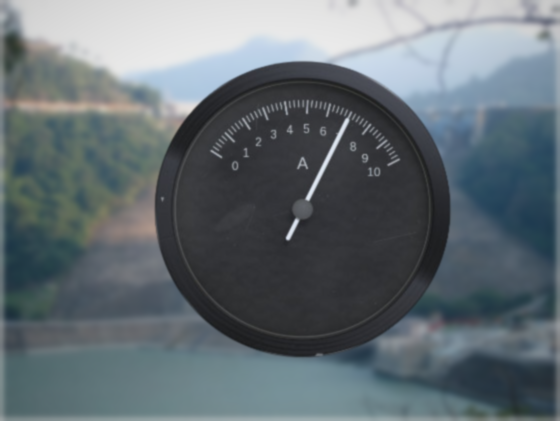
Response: 7 A
